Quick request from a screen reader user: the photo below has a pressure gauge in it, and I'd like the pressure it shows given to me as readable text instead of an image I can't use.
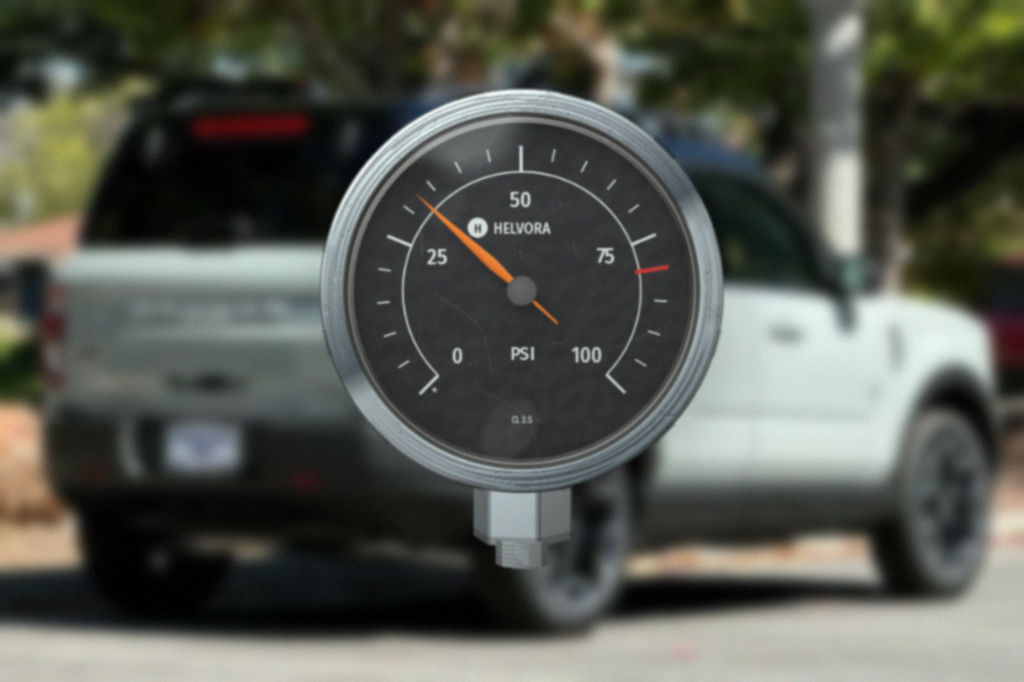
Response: 32.5 psi
